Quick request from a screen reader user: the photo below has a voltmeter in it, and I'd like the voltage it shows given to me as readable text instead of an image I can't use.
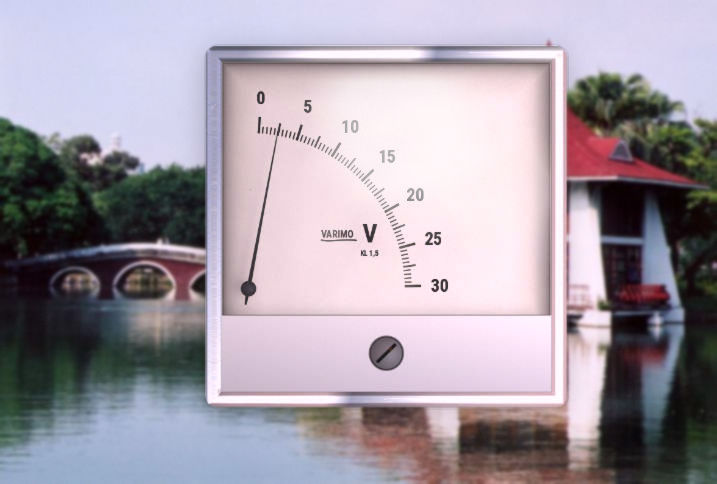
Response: 2.5 V
